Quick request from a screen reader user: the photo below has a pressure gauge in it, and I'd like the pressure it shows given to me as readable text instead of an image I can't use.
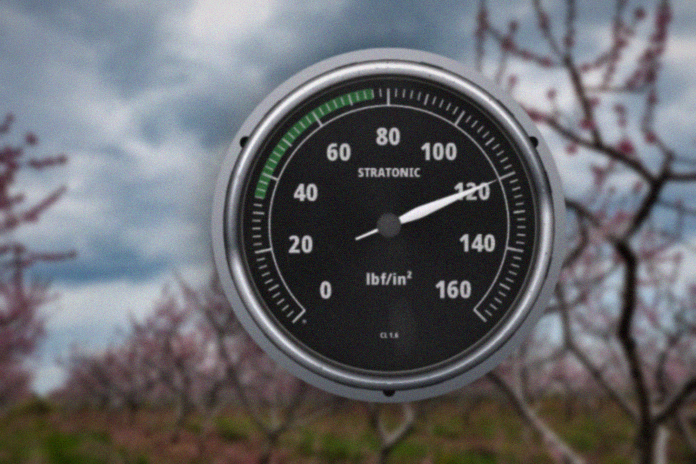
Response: 120 psi
